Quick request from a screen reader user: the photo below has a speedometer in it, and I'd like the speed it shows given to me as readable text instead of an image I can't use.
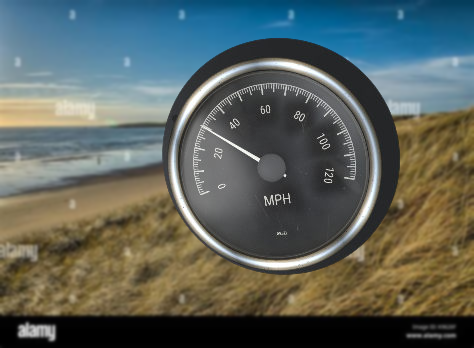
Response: 30 mph
